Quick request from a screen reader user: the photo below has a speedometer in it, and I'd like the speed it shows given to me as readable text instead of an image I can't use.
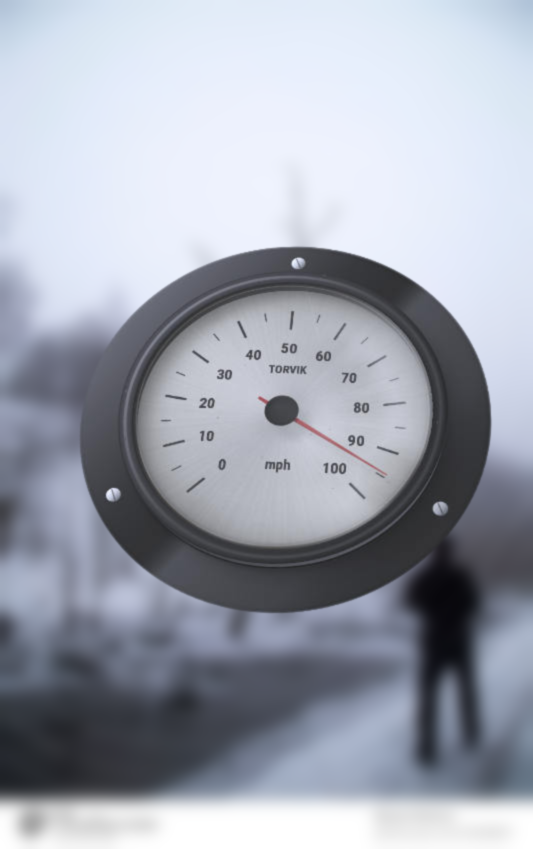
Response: 95 mph
